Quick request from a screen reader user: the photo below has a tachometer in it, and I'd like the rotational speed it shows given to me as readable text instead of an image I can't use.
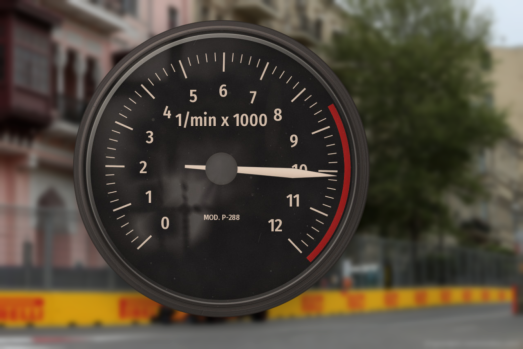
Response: 10100 rpm
